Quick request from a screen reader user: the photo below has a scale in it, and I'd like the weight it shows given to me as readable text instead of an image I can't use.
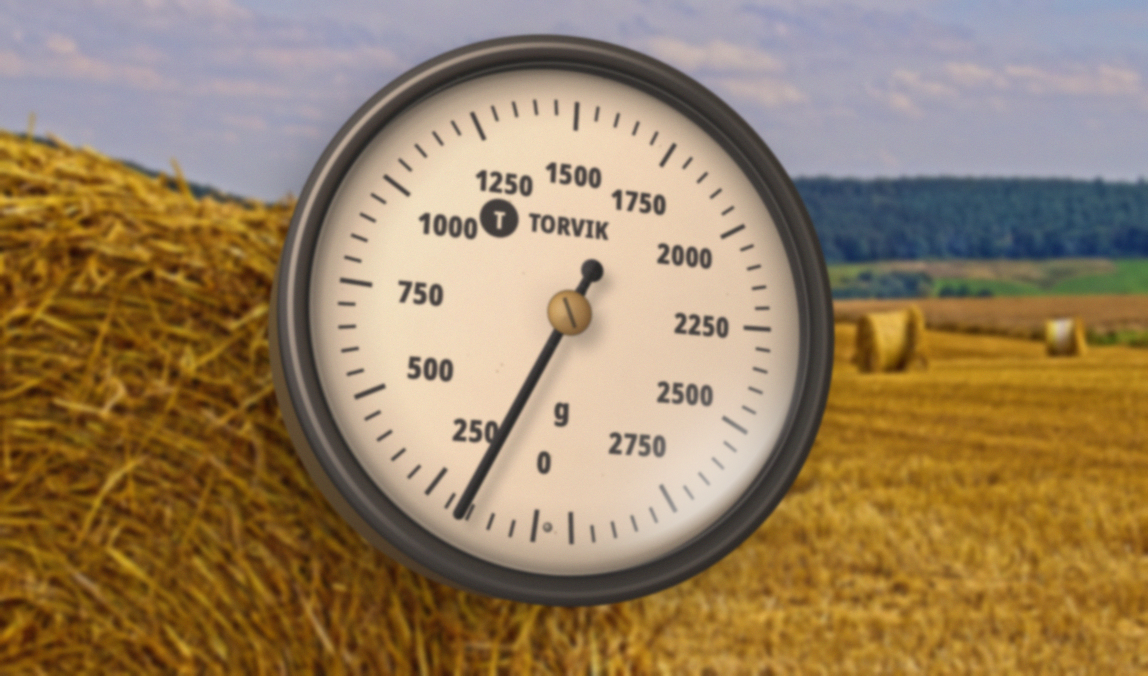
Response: 175 g
